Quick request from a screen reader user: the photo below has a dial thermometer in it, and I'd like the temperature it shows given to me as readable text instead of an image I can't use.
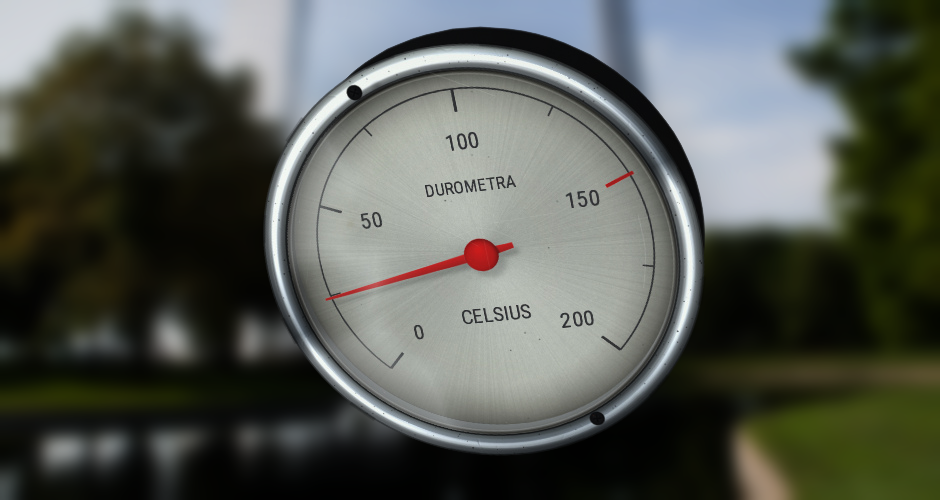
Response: 25 °C
